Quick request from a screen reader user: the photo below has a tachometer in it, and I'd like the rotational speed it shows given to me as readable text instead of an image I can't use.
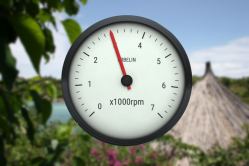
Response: 3000 rpm
